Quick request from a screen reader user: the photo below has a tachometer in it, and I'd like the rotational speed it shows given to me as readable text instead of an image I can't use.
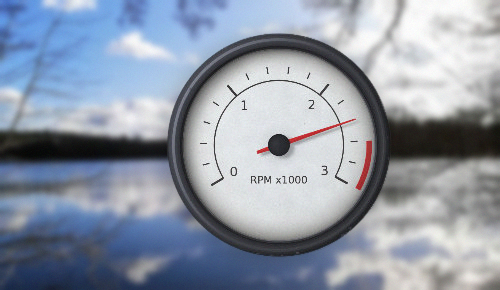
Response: 2400 rpm
